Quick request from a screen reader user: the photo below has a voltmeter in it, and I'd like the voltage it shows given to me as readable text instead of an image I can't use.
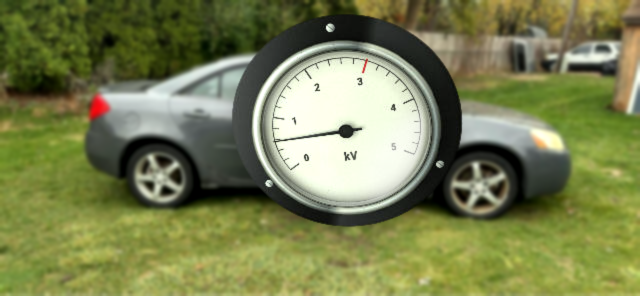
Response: 0.6 kV
